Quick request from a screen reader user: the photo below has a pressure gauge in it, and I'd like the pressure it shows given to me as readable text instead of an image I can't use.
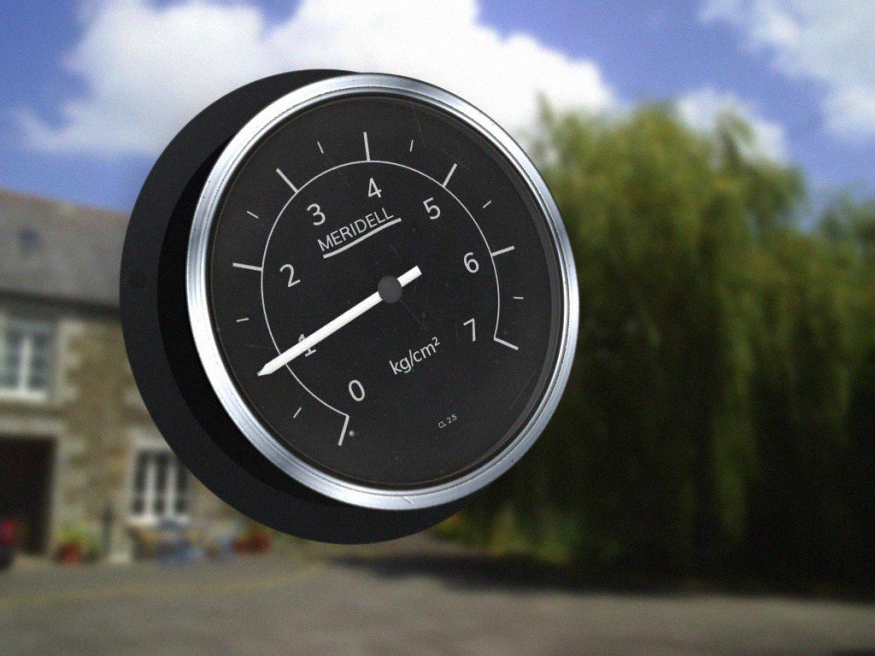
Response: 1 kg/cm²
